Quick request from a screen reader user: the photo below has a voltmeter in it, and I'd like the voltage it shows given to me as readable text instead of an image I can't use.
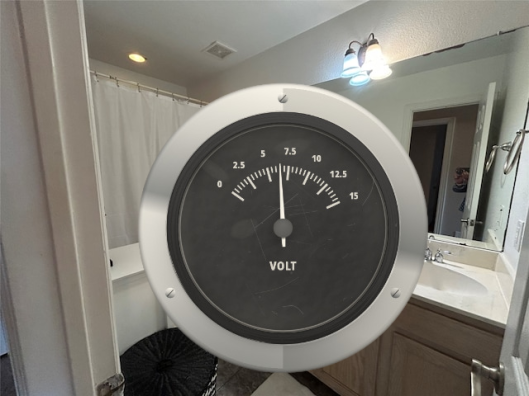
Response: 6.5 V
